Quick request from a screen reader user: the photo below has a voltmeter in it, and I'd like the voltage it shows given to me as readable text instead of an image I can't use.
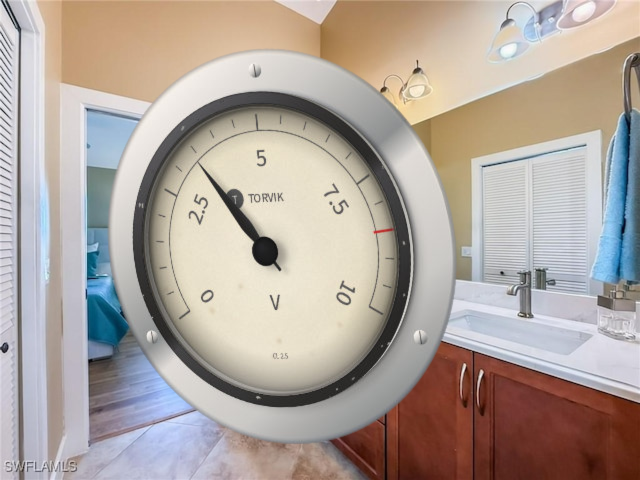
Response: 3.5 V
